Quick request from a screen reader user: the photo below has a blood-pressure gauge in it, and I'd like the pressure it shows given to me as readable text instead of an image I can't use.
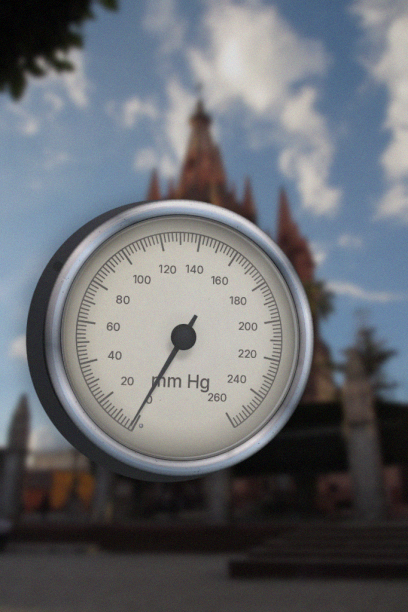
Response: 2 mmHg
